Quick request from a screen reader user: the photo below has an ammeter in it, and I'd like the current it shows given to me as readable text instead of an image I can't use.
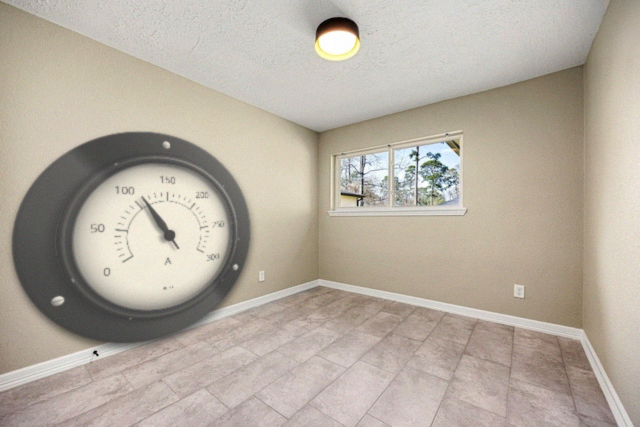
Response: 110 A
